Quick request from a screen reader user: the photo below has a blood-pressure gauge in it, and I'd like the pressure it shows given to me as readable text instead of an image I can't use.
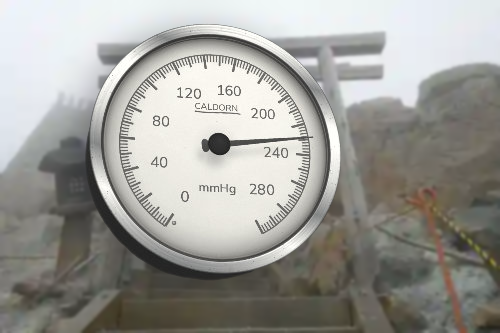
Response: 230 mmHg
